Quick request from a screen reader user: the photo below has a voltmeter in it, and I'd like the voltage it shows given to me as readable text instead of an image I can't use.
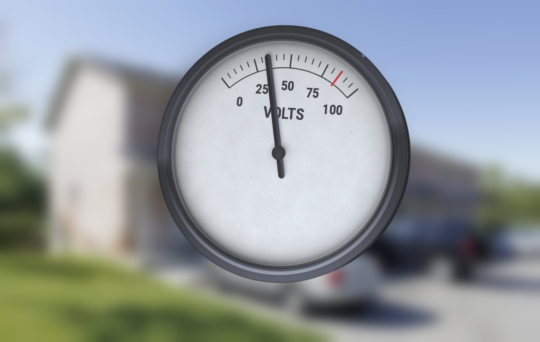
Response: 35 V
